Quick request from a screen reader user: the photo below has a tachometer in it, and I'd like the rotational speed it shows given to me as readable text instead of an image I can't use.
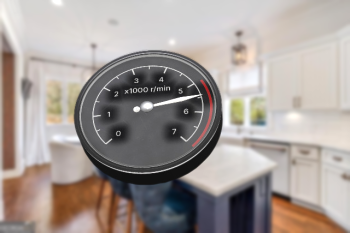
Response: 5500 rpm
